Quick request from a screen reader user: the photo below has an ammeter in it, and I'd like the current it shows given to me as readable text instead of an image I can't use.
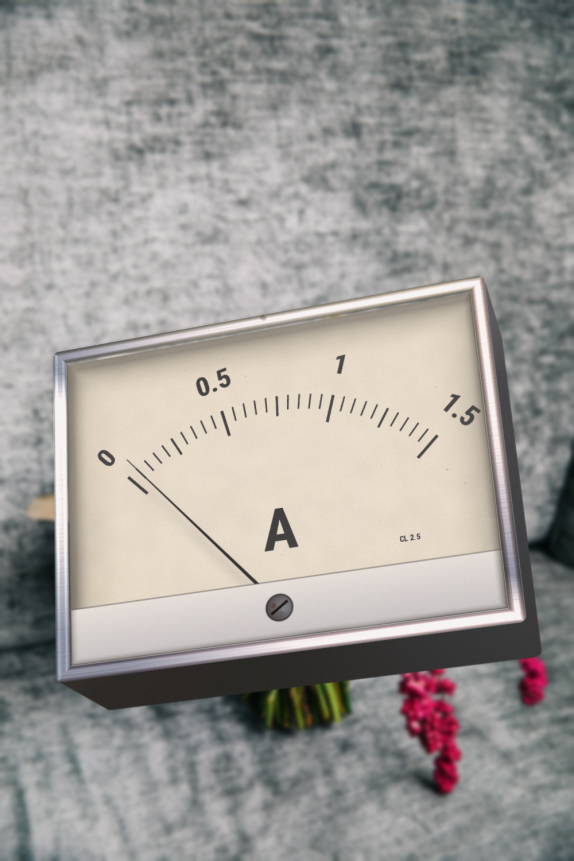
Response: 0.05 A
